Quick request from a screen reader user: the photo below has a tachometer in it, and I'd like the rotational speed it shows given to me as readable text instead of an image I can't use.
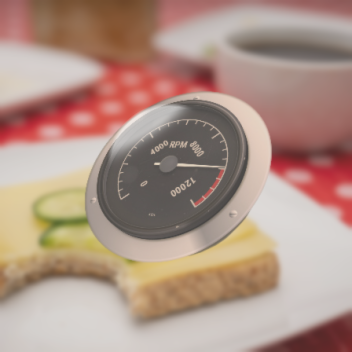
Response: 10000 rpm
